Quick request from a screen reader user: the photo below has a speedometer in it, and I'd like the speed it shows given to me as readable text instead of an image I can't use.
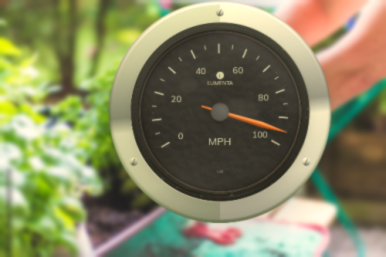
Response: 95 mph
